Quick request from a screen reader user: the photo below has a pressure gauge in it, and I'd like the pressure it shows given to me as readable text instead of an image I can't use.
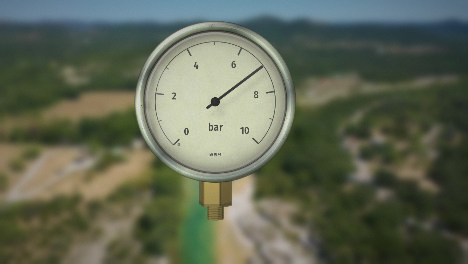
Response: 7 bar
